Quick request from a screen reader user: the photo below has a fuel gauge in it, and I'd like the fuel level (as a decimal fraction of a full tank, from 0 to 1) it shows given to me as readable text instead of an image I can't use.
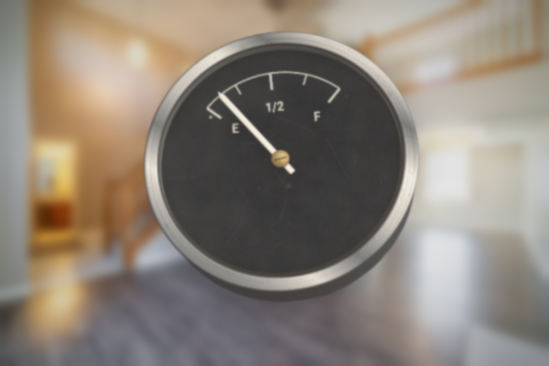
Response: 0.125
